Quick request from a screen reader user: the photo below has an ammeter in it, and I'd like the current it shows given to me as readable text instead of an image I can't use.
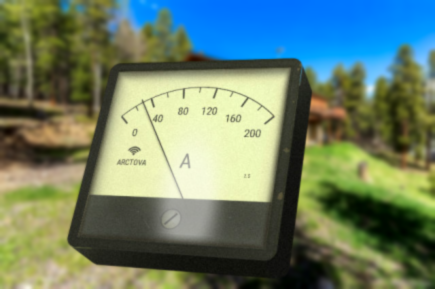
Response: 30 A
